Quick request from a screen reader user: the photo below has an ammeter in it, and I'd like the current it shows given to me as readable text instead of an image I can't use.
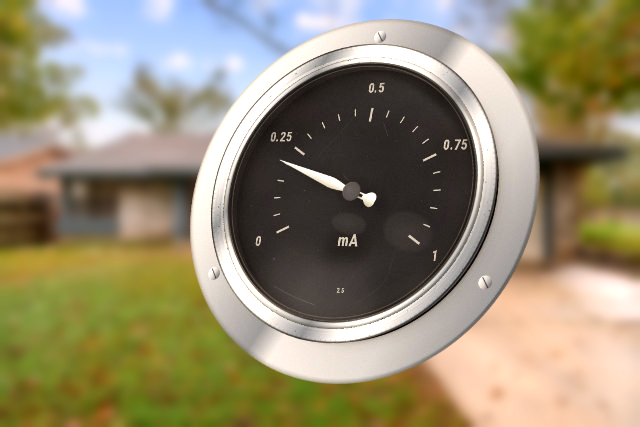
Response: 0.2 mA
